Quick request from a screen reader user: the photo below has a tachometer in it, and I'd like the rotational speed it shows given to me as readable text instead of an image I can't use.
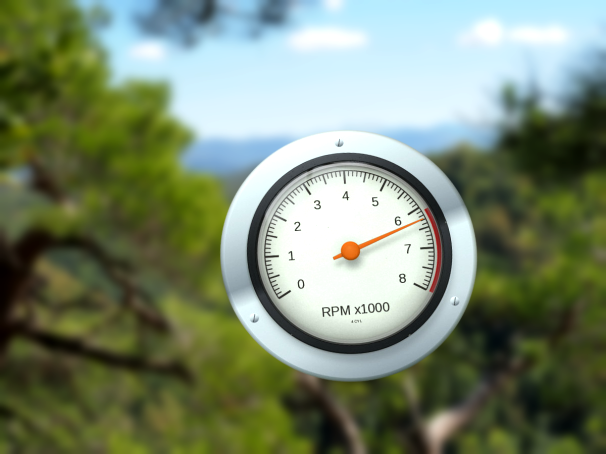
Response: 6300 rpm
